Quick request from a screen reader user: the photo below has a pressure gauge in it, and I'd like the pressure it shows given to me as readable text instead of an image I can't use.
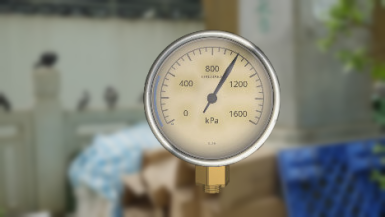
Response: 1000 kPa
